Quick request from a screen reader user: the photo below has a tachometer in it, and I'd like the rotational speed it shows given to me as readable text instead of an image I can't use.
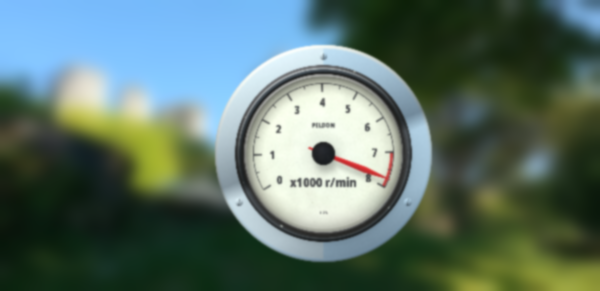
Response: 7750 rpm
